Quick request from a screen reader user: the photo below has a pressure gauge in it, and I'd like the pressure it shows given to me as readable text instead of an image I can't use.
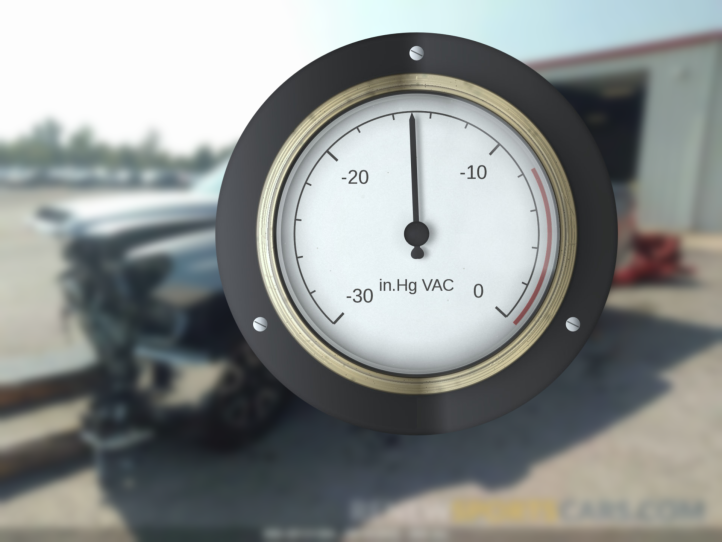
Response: -15 inHg
